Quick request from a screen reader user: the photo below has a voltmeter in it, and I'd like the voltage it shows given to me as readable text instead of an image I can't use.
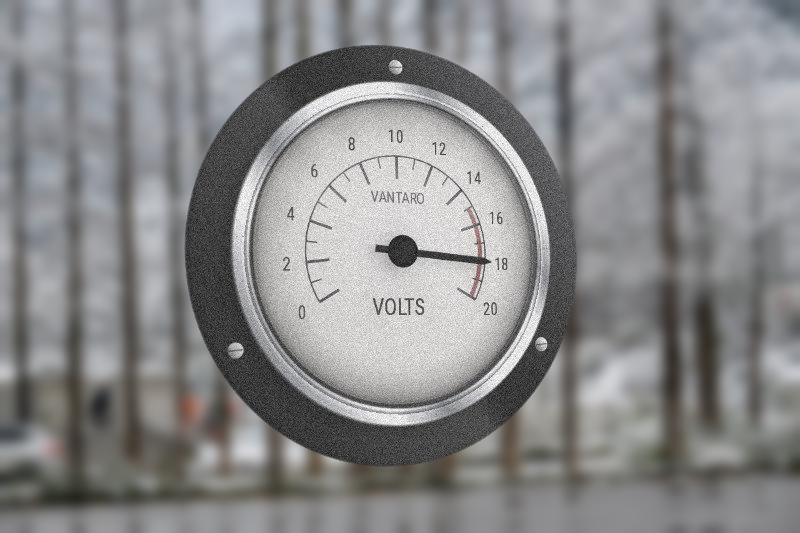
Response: 18 V
